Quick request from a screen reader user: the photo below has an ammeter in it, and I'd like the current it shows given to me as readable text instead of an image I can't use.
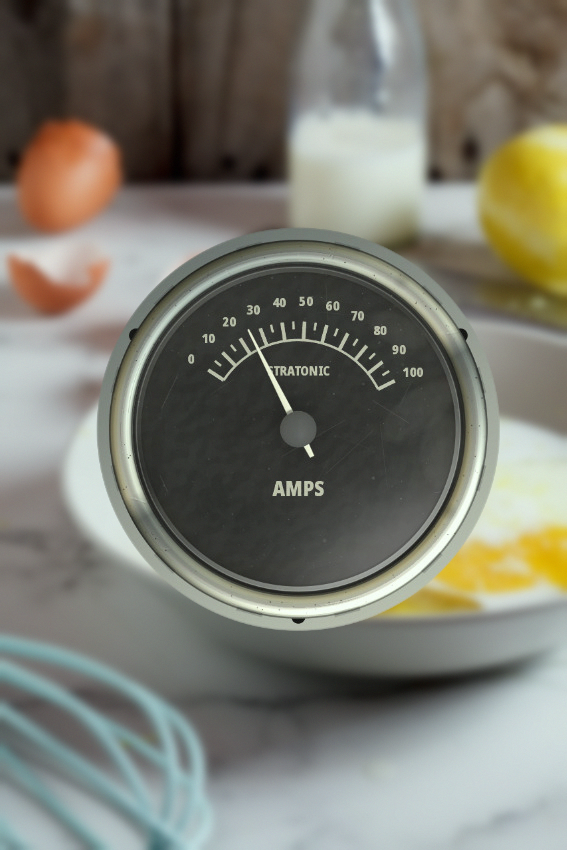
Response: 25 A
